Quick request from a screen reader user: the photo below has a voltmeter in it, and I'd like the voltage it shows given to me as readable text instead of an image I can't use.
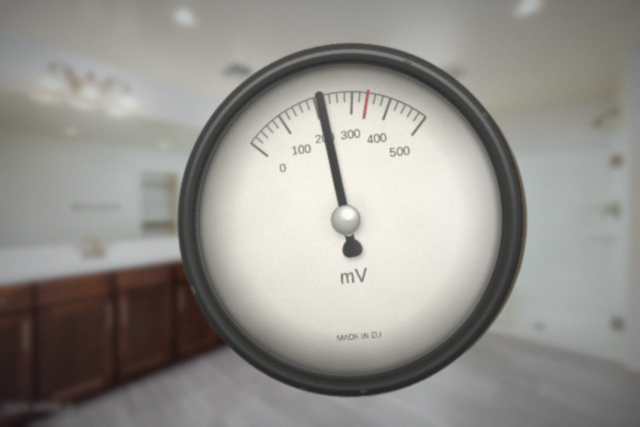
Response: 220 mV
